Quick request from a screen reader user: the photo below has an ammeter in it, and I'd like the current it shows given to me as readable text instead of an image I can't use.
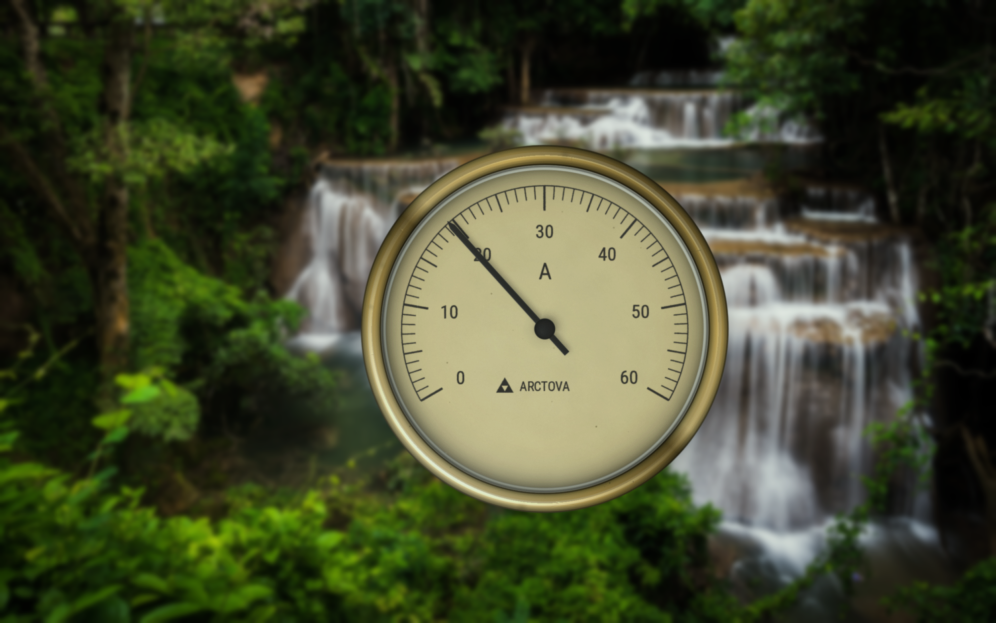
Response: 19.5 A
